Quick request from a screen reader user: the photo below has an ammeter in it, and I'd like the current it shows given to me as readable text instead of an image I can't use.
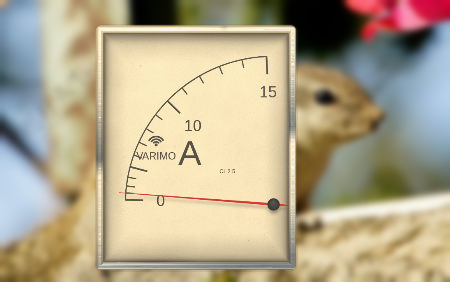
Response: 2 A
